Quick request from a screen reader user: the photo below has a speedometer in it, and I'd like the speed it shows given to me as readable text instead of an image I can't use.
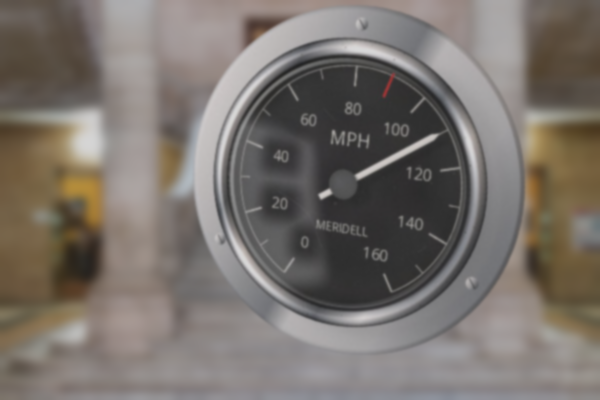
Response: 110 mph
